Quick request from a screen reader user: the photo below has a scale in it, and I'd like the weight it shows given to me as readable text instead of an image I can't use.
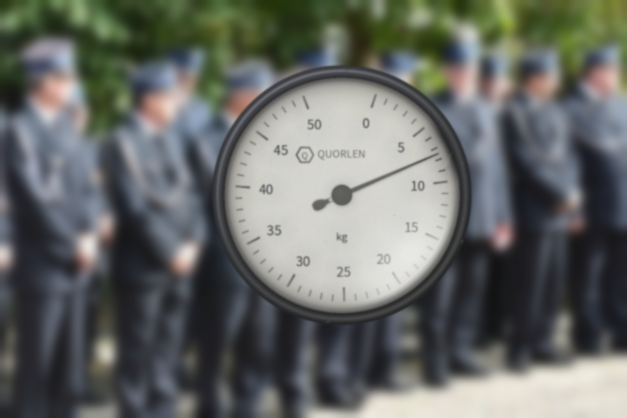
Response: 7.5 kg
